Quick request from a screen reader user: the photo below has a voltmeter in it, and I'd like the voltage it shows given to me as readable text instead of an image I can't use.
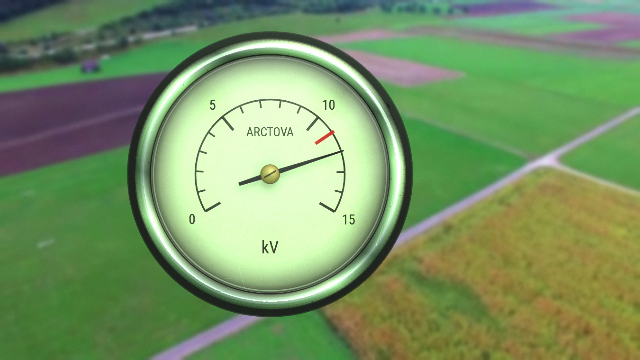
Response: 12 kV
